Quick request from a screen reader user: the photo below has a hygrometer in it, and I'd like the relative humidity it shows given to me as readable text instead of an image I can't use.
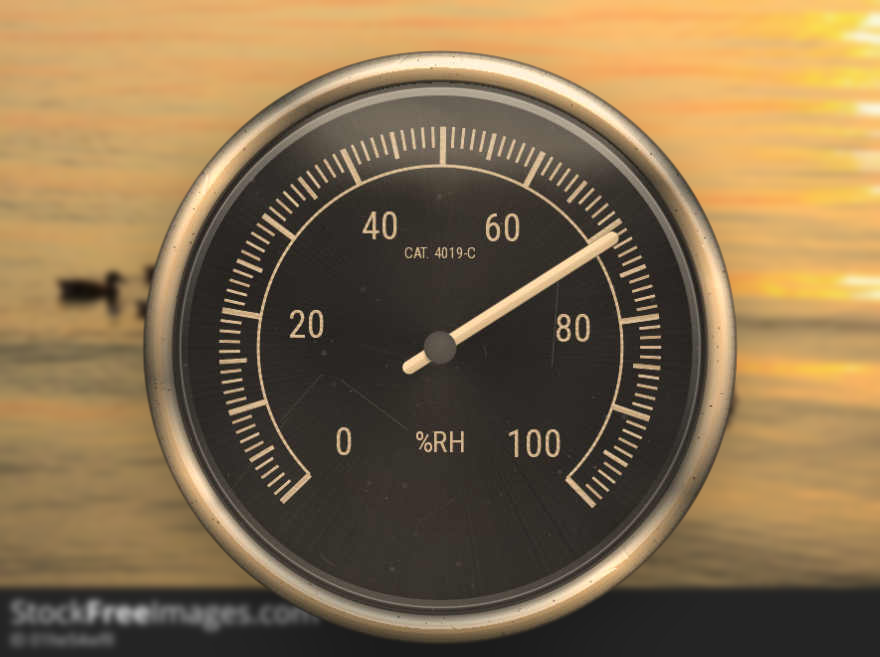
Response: 71 %
